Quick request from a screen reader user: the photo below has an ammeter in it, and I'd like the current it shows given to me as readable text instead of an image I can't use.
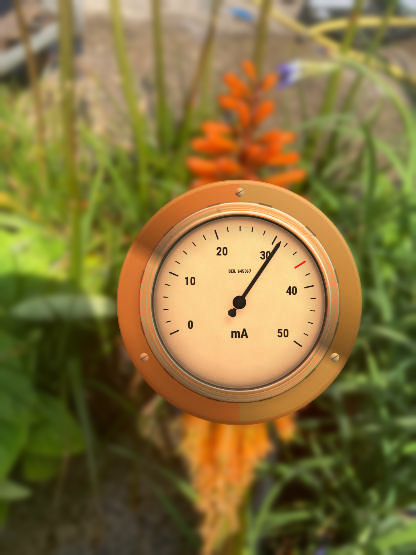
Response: 31 mA
